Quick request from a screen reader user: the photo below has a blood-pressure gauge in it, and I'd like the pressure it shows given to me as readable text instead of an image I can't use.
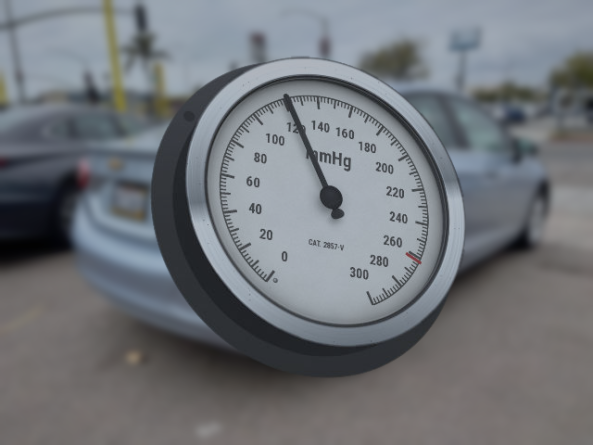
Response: 120 mmHg
